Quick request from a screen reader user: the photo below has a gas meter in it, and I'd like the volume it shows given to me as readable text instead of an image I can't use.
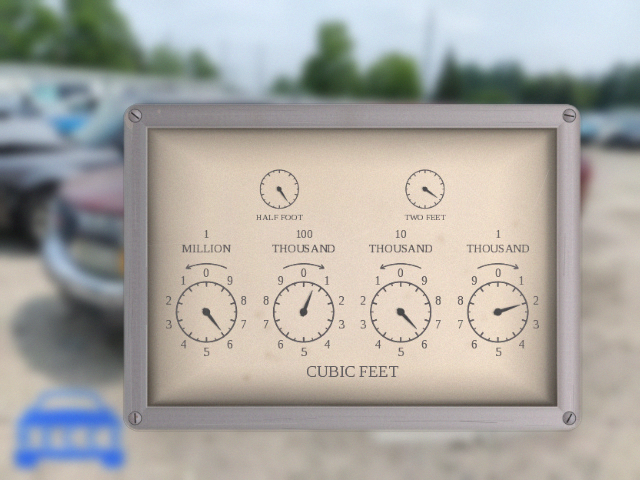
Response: 606200 ft³
